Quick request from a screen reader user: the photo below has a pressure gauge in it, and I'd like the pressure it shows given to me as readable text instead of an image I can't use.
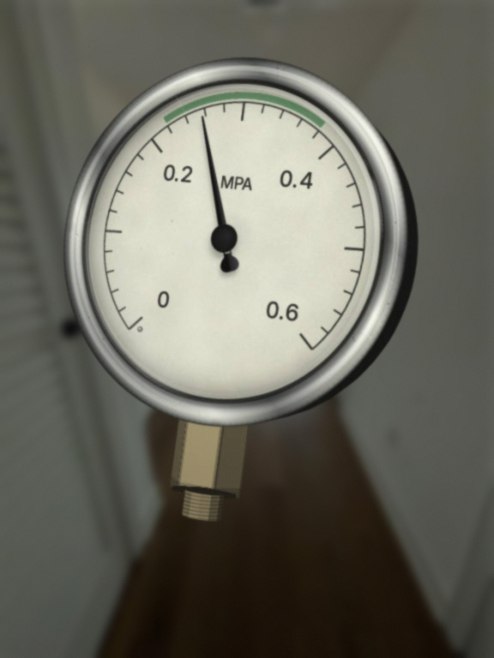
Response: 0.26 MPa
